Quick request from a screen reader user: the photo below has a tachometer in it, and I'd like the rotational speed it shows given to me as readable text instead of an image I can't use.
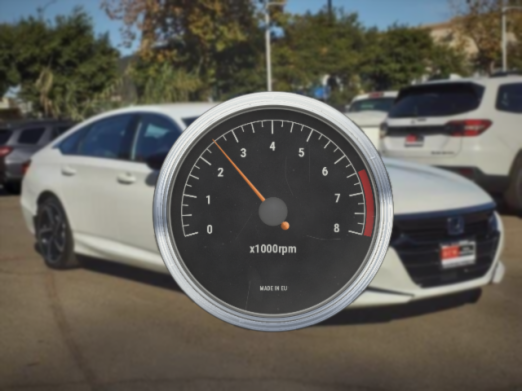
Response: 2500 rpm
